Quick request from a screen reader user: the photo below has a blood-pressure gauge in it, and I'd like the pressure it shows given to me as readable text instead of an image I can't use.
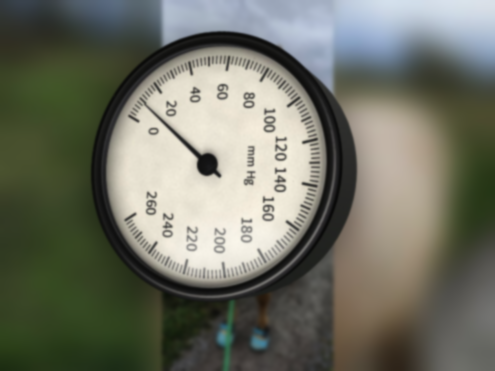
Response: 10 mmHg
